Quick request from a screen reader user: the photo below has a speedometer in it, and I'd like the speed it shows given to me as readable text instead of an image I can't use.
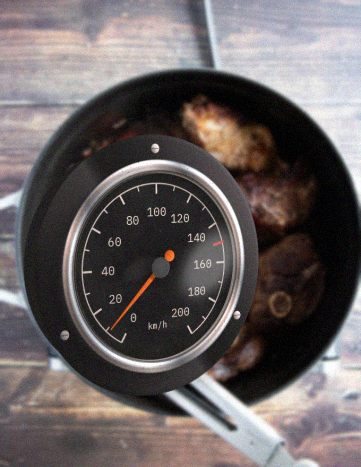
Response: 10 km/h
